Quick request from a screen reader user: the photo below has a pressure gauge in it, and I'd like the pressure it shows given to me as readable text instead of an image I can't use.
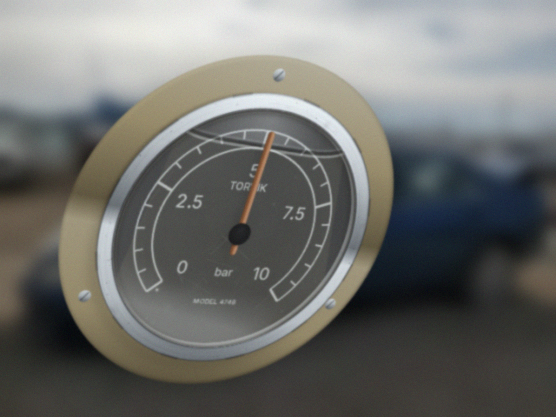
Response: 5 bar
